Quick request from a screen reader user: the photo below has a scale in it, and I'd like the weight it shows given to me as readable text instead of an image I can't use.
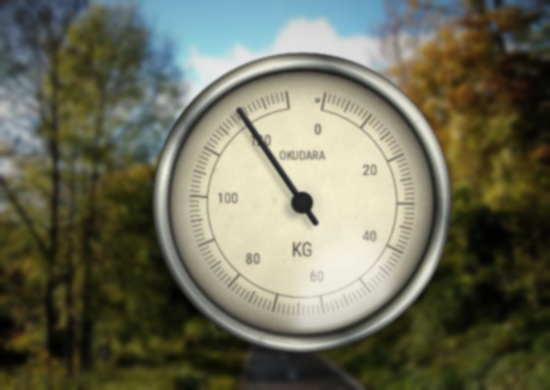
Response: 120 kg
